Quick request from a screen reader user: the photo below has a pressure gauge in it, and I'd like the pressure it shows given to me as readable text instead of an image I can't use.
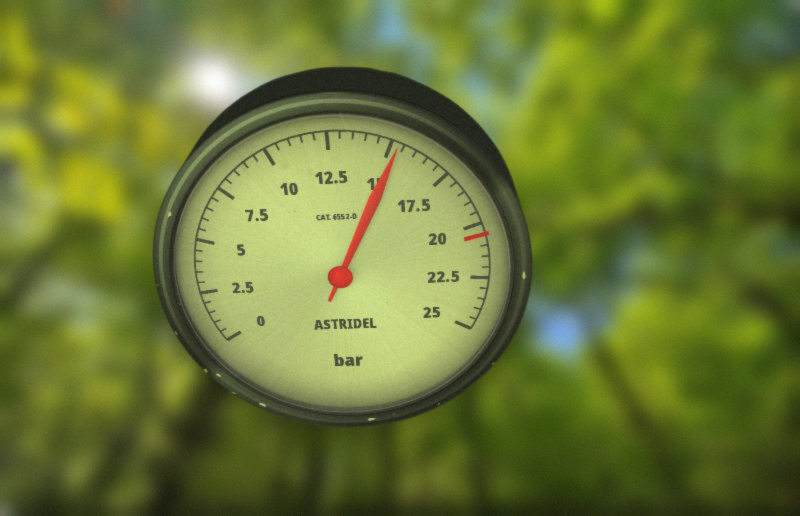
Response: 15.25 bar
